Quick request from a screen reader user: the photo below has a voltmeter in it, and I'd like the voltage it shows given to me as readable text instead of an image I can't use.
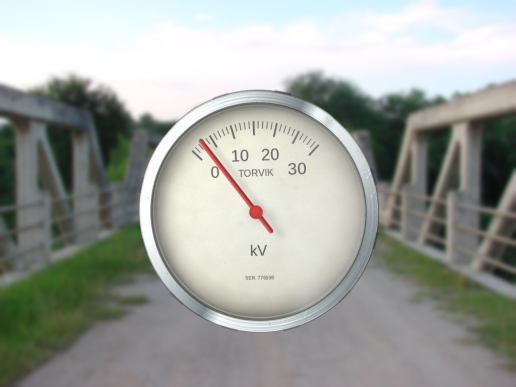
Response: 3 kV
